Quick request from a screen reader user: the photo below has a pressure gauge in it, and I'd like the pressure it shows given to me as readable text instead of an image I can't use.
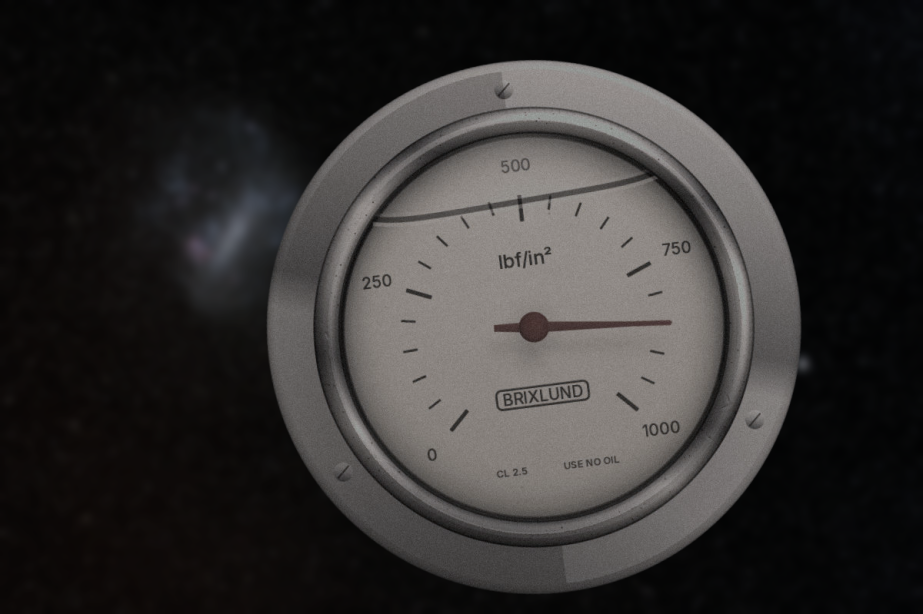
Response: 850 psi
